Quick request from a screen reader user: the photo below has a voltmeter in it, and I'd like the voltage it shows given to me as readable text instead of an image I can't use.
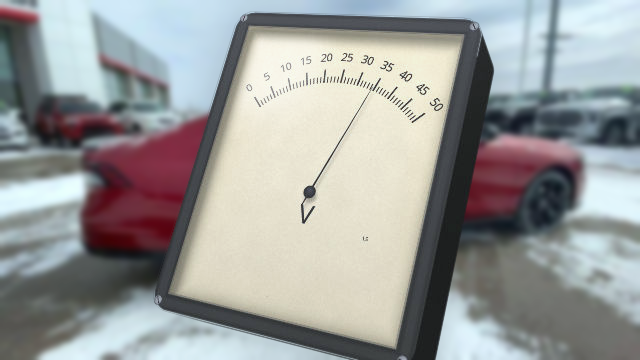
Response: 35 V
